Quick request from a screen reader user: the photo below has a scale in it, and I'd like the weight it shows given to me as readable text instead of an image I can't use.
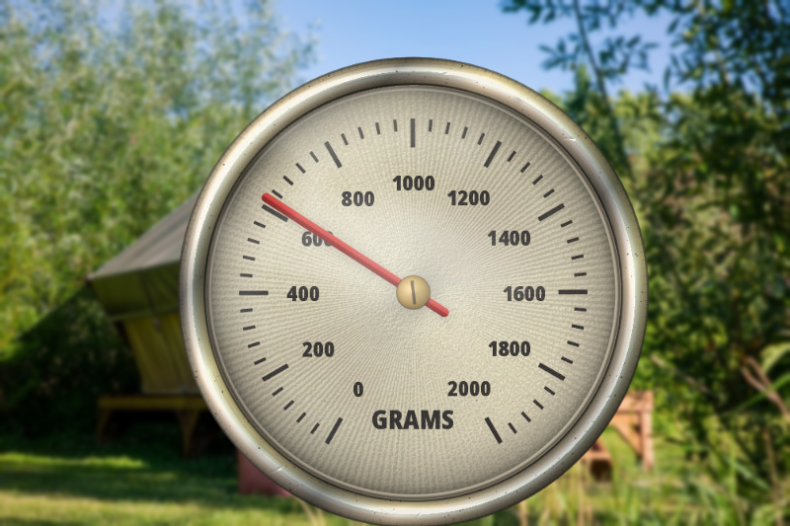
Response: 620 g
